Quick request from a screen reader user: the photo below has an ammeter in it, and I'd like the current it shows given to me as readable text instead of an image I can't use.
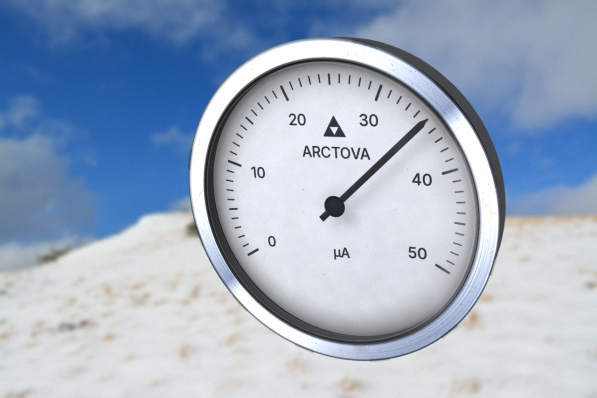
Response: 35 µA
